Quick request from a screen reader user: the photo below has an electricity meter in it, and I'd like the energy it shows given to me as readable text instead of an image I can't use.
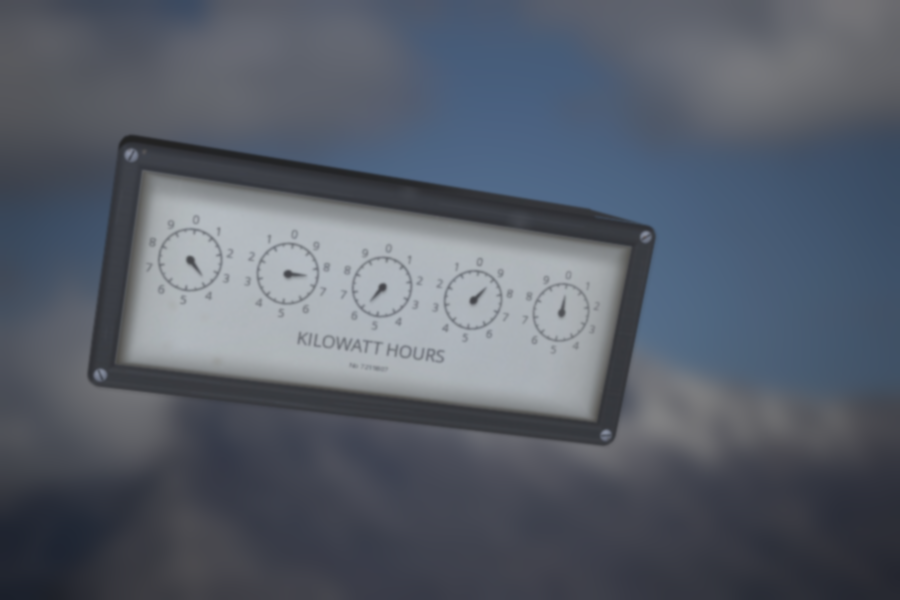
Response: 37590 kWh
